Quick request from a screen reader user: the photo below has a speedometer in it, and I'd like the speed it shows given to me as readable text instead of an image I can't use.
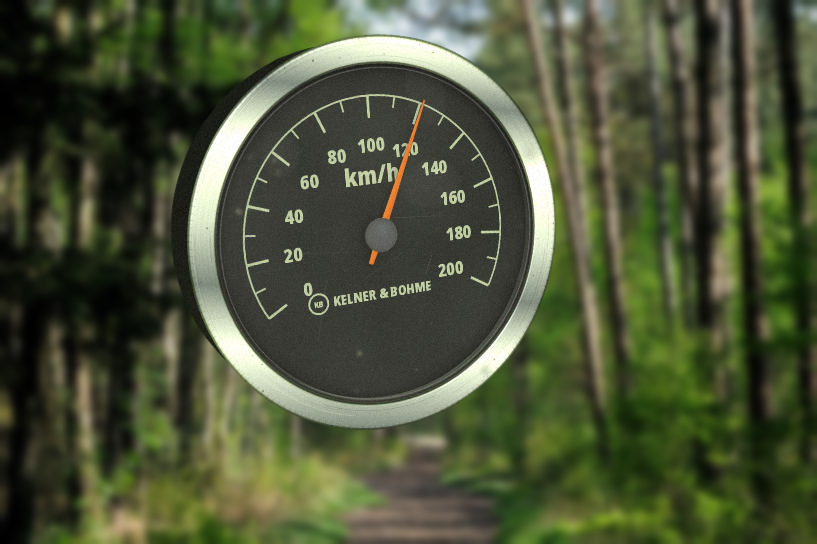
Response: 120 km/h
